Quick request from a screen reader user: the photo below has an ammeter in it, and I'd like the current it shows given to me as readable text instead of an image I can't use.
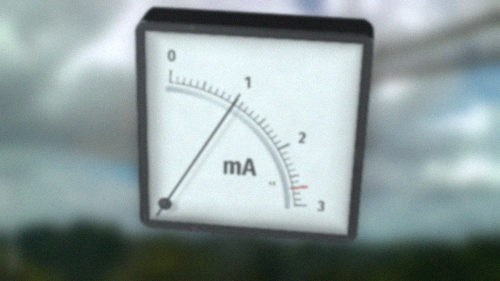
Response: 1 mA
